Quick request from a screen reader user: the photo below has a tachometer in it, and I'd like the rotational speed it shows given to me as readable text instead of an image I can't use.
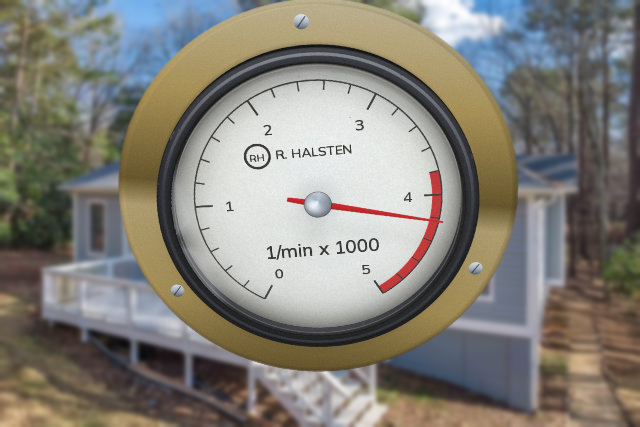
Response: 4200 rpm
